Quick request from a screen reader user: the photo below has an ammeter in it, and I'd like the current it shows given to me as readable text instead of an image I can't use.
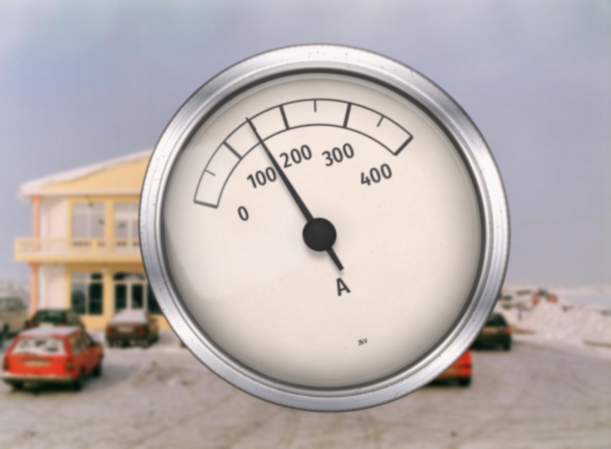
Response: 150 A
